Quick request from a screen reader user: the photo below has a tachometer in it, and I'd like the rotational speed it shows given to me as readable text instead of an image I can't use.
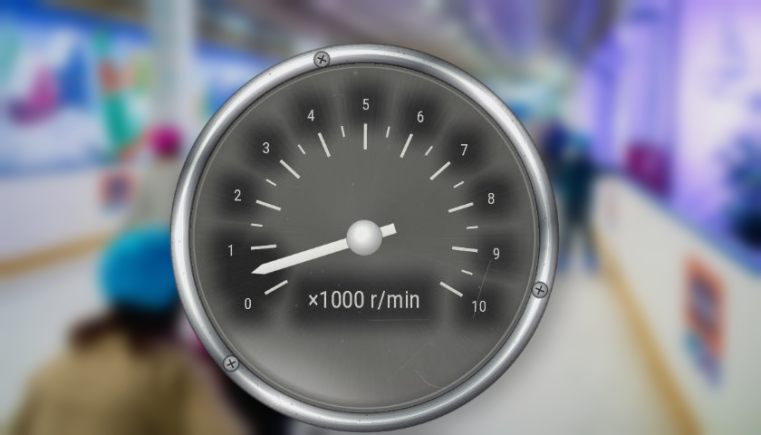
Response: 500 rpm
